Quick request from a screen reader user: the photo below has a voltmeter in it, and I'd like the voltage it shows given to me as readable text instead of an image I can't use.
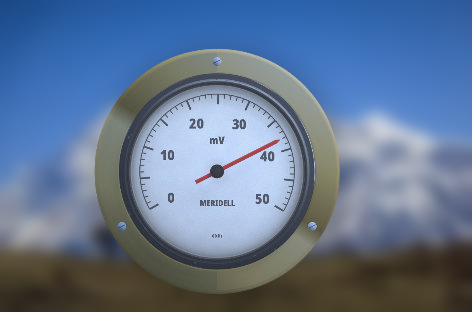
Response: 38 mV
